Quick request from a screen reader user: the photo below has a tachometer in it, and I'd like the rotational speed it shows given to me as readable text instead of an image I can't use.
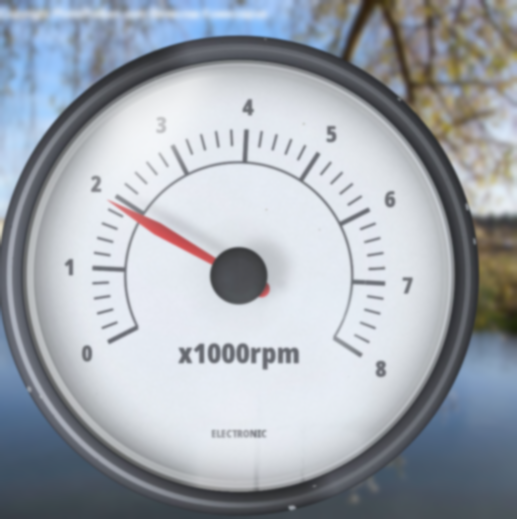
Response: 1900 rpm
